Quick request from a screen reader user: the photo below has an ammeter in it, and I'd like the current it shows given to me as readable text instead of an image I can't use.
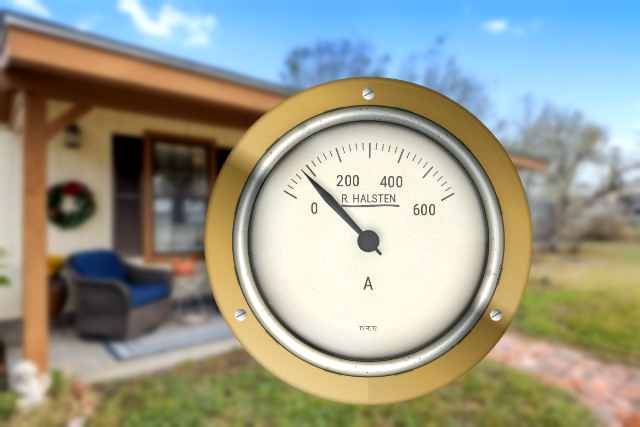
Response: 80 A
